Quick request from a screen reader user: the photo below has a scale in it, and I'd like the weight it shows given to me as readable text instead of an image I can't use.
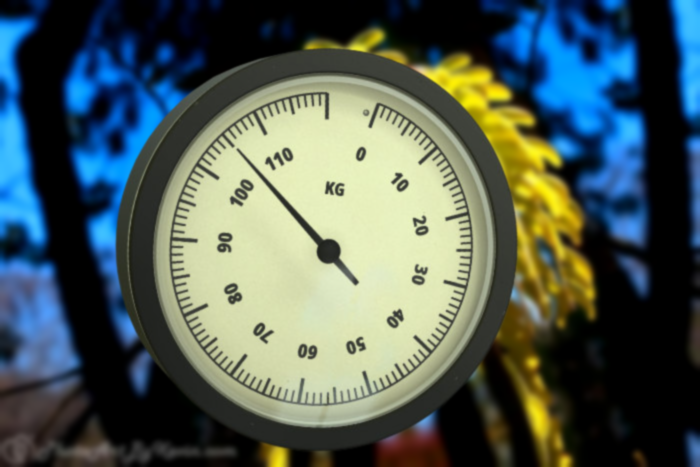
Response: 105 kg
